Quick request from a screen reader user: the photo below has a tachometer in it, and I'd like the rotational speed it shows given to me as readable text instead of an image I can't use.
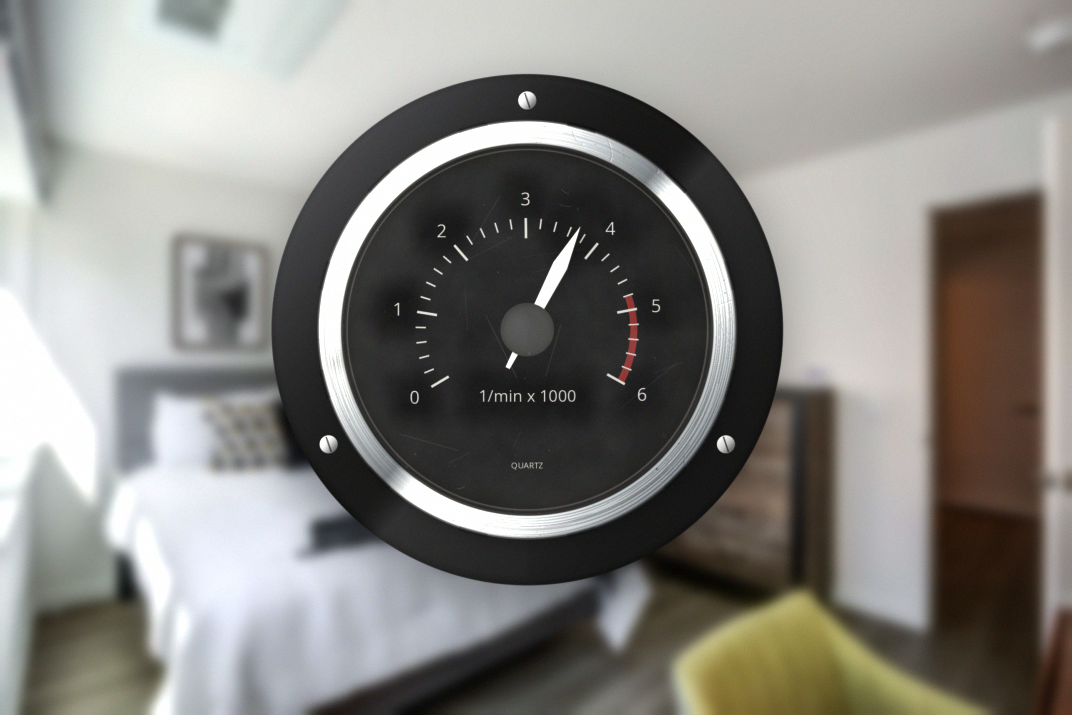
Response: 3700 rpm
